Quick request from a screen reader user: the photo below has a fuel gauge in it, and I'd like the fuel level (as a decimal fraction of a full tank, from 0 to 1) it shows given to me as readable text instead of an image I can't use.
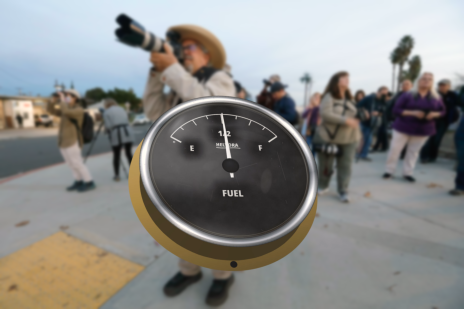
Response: 0.5
